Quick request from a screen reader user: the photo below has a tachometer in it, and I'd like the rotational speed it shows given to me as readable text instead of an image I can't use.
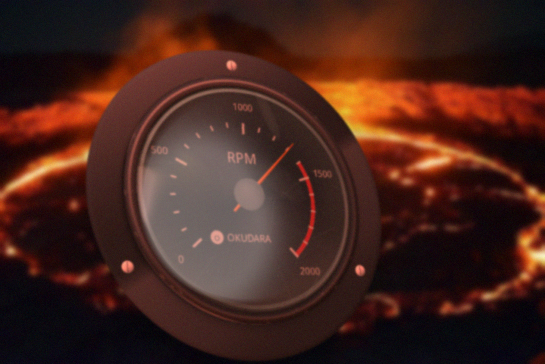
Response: 1300 rpm
